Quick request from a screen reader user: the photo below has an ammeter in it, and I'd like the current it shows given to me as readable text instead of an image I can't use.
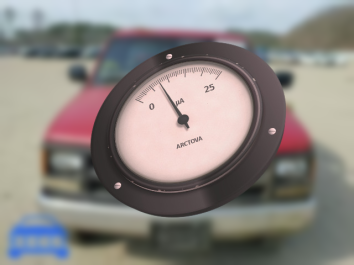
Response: 7.5 µA
